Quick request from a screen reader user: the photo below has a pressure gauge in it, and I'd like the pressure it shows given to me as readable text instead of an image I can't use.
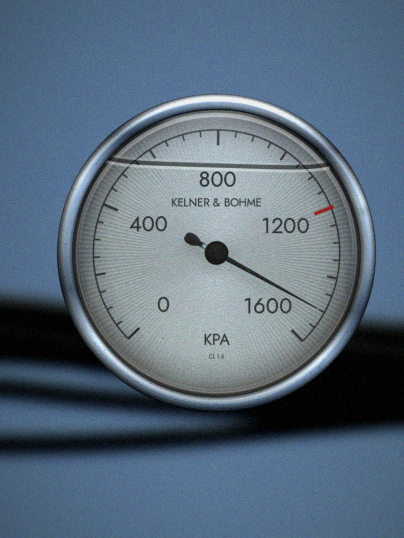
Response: 1500 kPa
